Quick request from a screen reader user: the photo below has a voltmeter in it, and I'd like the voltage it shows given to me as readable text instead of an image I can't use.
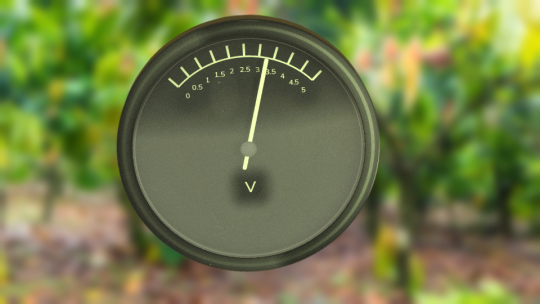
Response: 3.25 V
